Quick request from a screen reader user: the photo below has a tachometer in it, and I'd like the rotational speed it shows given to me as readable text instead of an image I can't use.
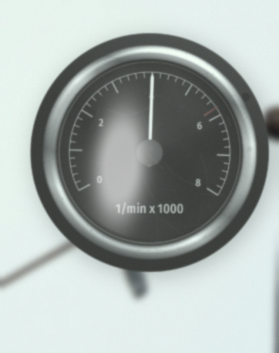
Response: 4000 rpm
